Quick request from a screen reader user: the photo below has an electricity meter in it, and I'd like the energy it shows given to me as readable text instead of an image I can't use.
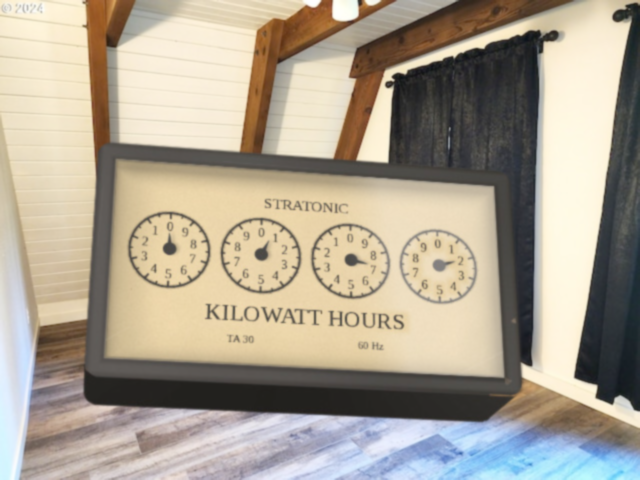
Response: 72 kWh
